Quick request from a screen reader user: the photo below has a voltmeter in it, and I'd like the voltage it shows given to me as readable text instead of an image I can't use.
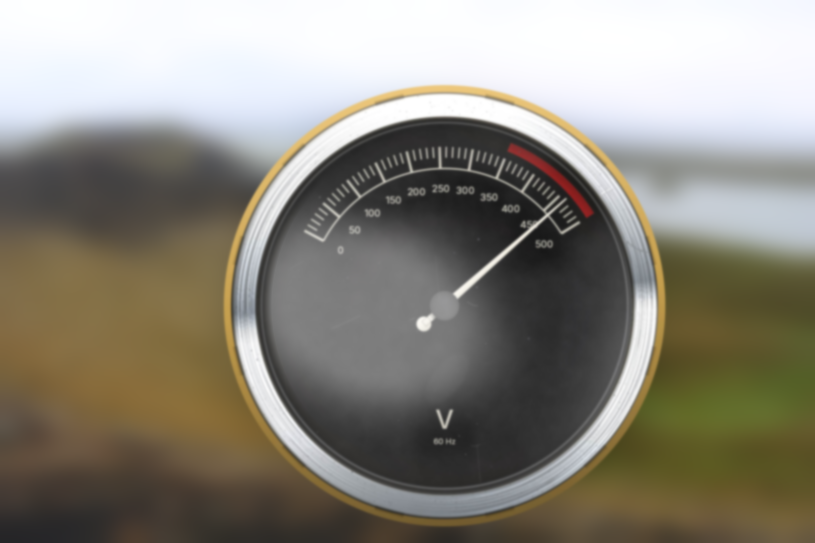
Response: 460 V
